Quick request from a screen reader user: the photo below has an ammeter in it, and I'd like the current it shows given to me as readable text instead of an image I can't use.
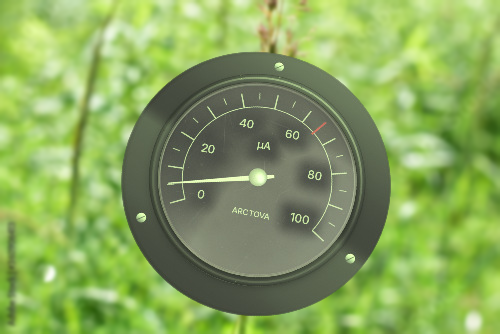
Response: 5 µA
